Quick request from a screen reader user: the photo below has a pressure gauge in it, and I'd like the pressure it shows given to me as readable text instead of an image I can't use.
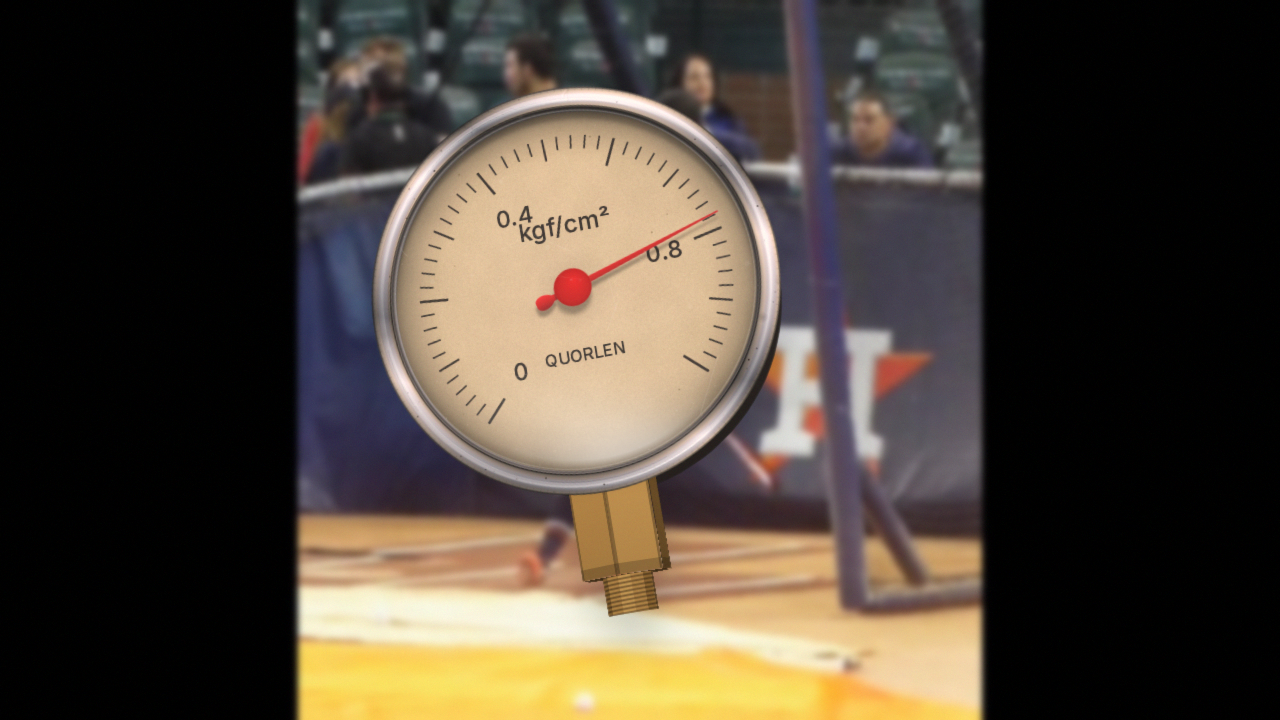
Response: 0.78 kg/cm²
